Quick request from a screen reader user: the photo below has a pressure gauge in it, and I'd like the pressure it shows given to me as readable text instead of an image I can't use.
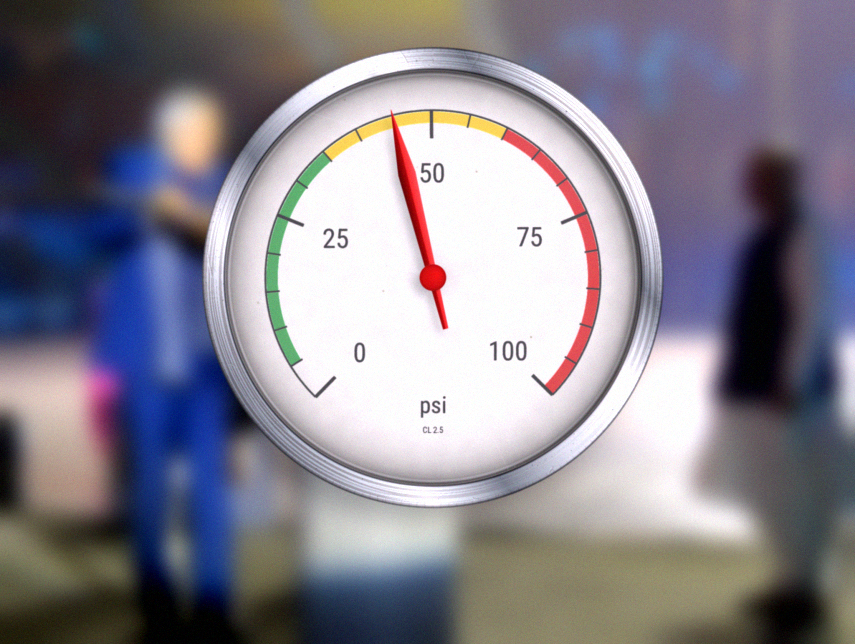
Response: 45 psi
